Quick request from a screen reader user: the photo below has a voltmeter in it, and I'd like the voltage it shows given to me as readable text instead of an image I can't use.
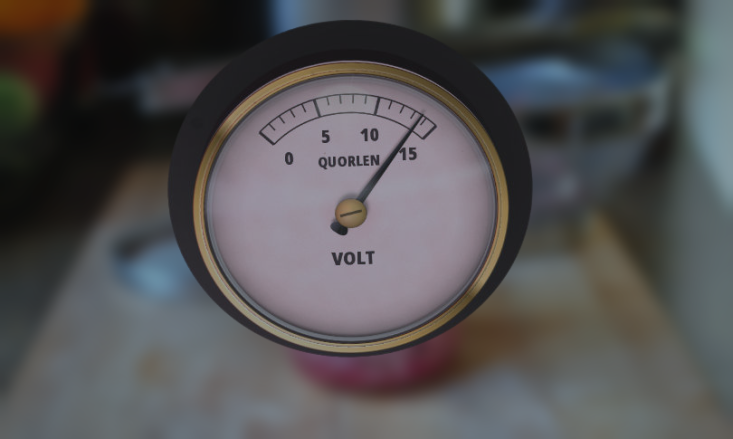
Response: 13.5 V
